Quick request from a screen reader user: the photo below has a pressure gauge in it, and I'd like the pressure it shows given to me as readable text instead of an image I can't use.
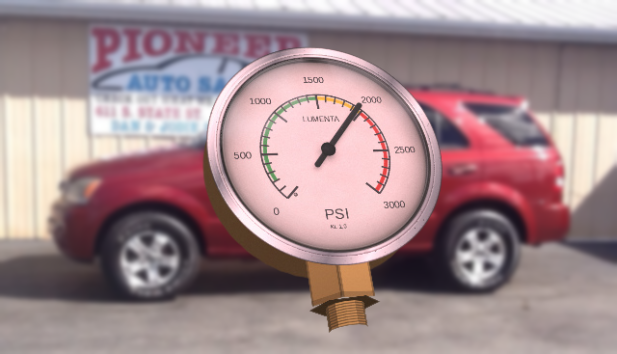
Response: 1950 psi
